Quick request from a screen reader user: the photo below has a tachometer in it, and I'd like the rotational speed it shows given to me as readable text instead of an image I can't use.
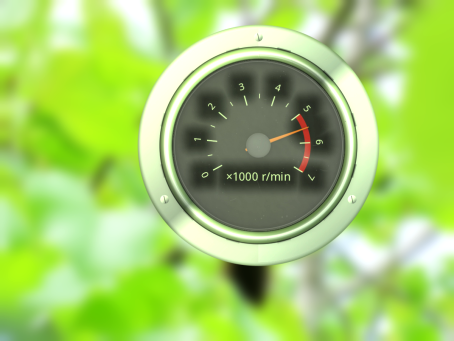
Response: 5500 rpm
